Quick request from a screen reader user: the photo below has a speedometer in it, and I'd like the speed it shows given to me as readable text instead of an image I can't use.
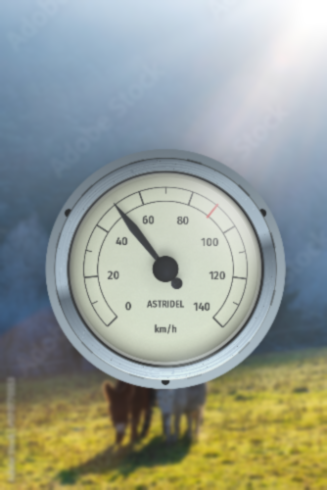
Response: 50 km/h
